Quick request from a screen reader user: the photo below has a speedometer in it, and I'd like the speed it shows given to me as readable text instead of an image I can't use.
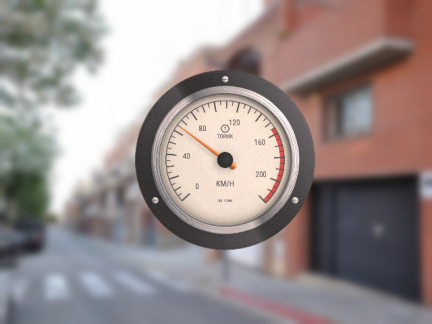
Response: 65 km/h
